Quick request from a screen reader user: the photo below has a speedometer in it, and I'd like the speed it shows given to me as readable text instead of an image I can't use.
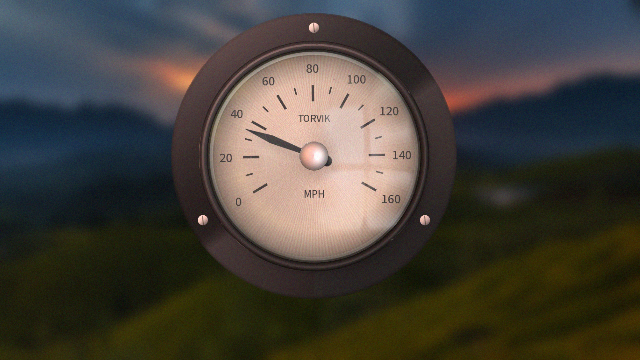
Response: 35 mph
